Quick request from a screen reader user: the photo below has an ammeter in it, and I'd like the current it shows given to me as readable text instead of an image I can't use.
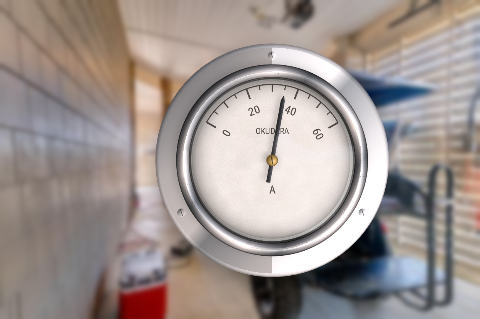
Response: 35 A
